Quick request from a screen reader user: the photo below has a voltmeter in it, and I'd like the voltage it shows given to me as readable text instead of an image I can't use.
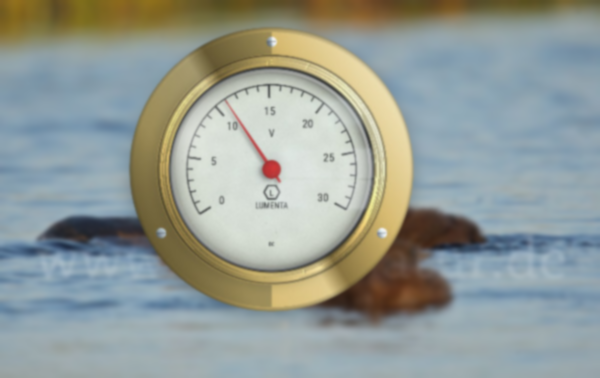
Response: 11 V
